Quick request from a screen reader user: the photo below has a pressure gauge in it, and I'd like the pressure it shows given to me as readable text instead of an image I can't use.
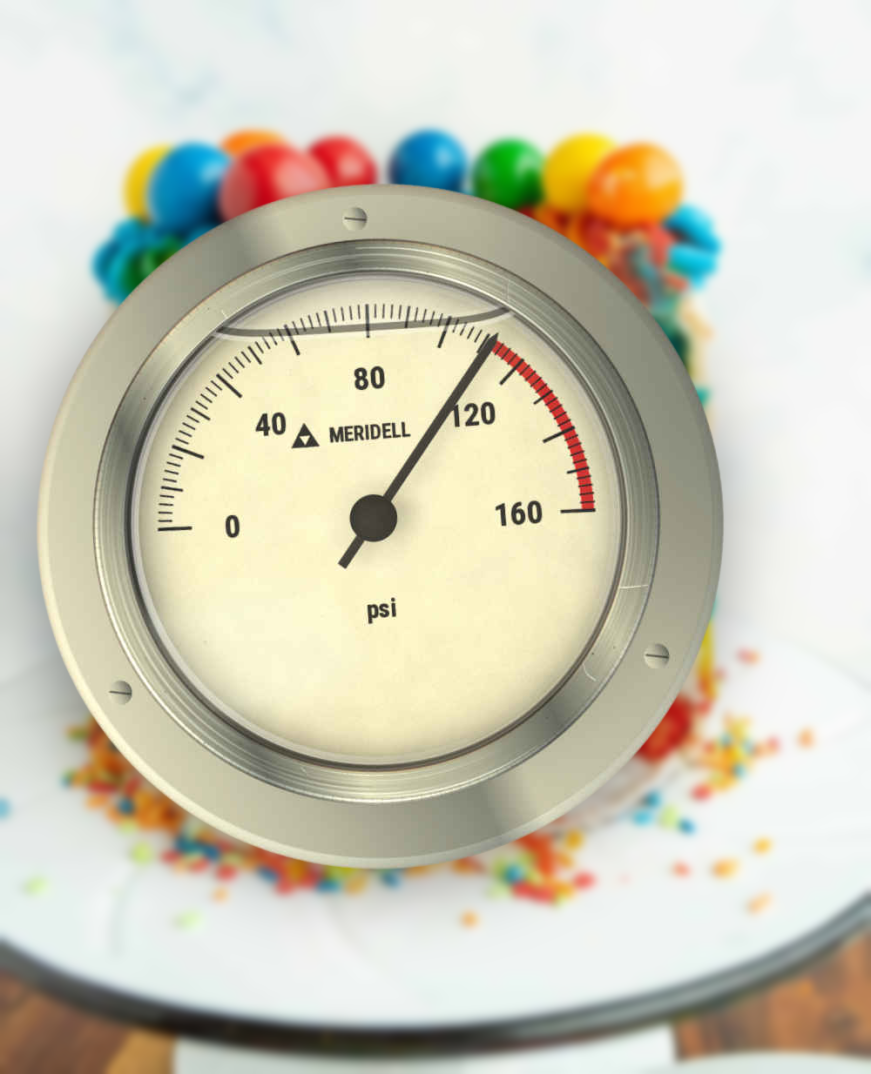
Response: 112 psi
